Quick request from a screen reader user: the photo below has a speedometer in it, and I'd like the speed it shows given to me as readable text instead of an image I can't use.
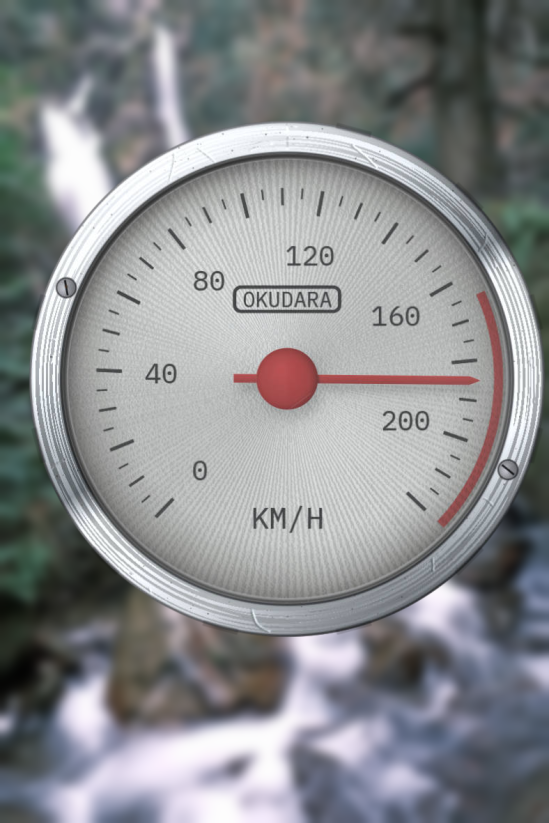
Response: 185 km/h
